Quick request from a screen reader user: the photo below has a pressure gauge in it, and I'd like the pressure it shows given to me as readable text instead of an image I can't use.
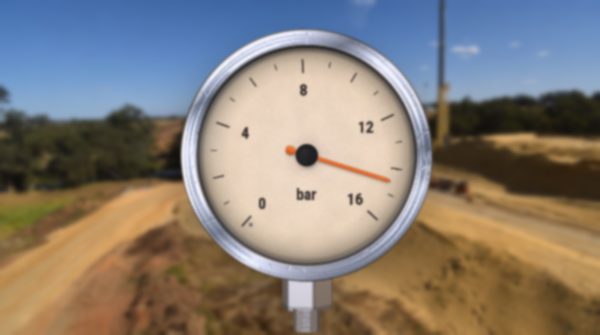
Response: 14.5 bar
